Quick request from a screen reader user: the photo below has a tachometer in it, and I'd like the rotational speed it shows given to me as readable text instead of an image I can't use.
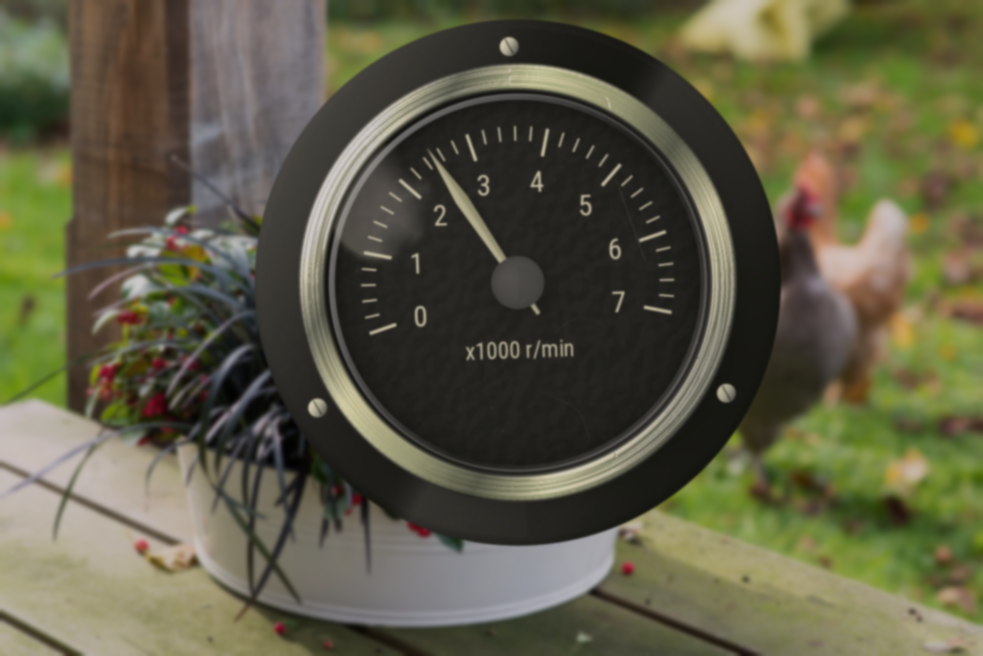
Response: 2500 rpm
